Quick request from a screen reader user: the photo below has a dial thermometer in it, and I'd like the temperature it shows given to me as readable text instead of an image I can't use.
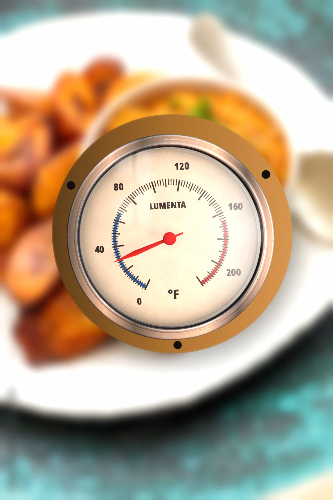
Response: 30 °F
